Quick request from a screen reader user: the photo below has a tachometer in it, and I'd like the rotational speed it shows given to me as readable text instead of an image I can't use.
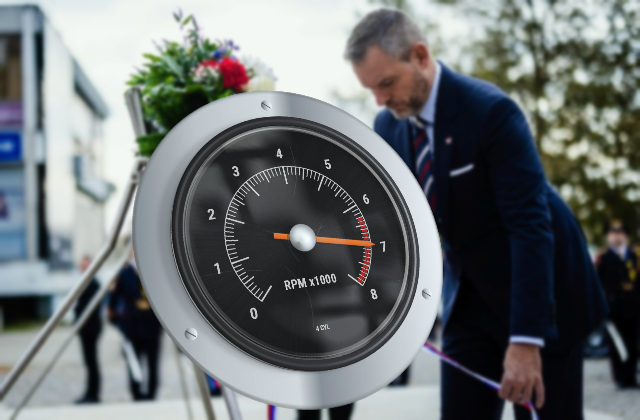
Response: 7000 rpm
